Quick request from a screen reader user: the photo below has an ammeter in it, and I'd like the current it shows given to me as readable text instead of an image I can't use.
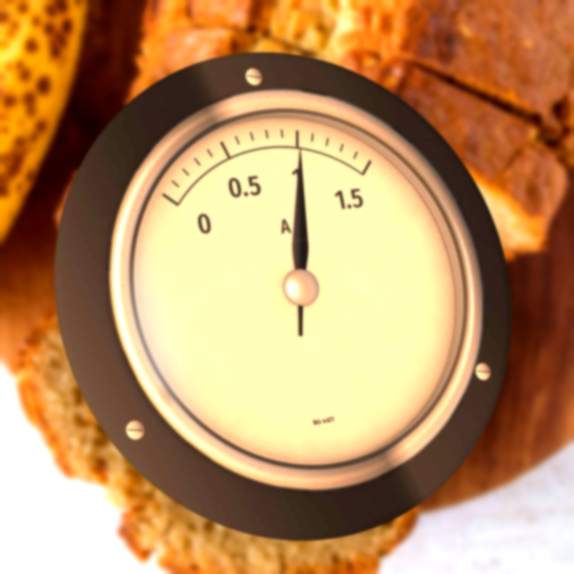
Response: 1 A
